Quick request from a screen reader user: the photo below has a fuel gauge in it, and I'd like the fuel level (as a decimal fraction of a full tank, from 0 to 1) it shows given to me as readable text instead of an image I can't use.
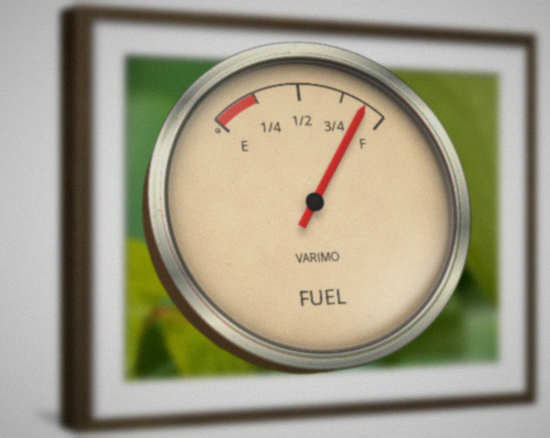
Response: 0.875
